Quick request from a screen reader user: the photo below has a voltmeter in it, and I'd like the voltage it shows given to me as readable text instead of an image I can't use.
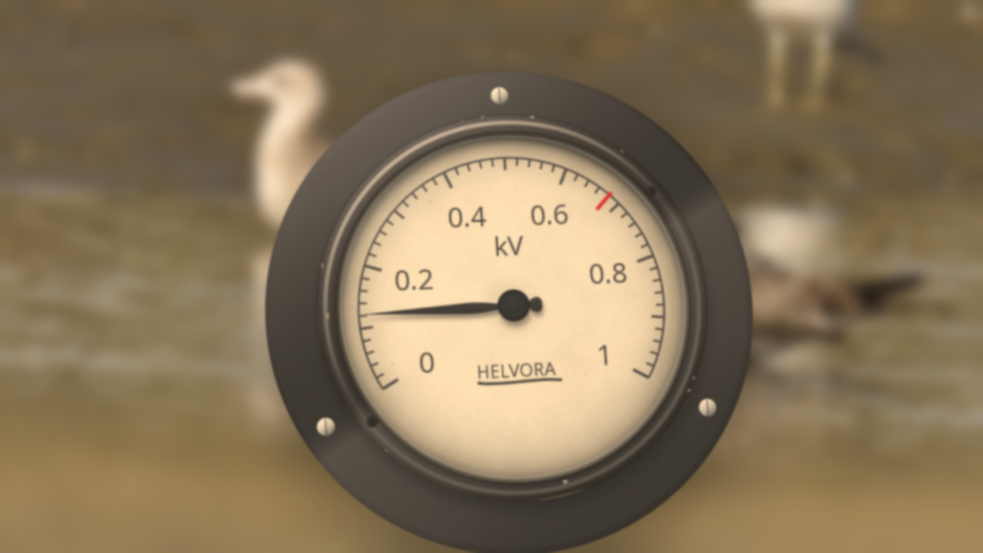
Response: 0.12 kV
